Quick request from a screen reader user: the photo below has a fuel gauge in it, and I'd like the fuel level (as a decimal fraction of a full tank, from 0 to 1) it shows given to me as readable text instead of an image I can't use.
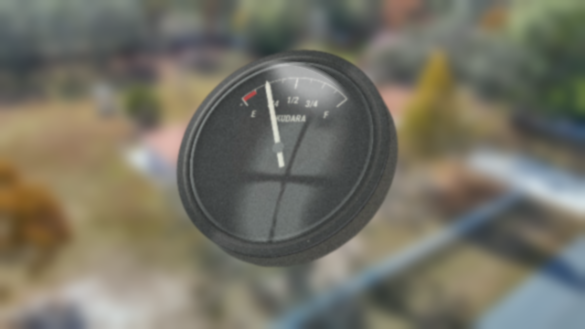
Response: 0.25
